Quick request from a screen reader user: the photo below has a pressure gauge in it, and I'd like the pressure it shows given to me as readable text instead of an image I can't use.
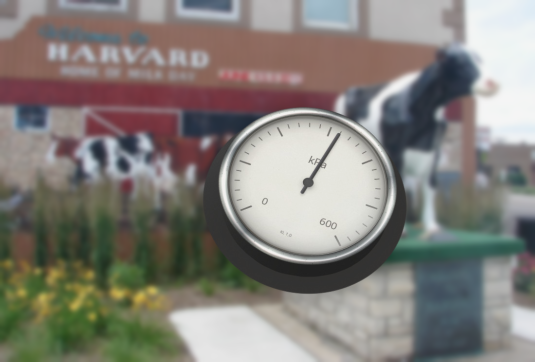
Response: 320 kPa
